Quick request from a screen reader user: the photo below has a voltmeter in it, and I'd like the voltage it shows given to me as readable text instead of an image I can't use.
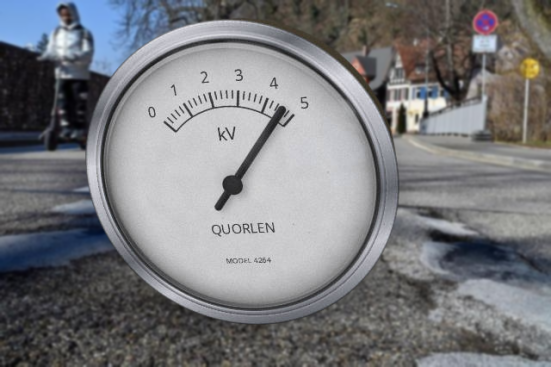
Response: 4.6 kV
